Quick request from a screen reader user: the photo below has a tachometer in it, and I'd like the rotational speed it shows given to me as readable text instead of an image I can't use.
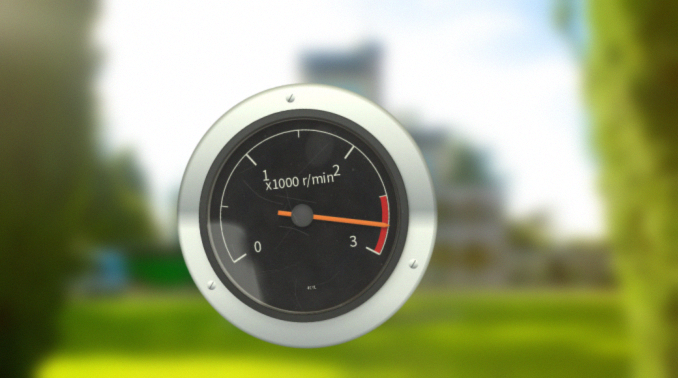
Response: 2750 rpm
